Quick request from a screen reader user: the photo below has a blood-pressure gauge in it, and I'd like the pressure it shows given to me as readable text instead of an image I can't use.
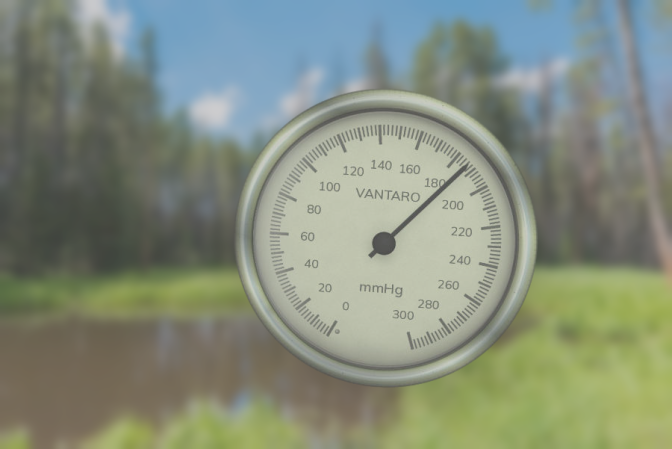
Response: 186 mmHg
